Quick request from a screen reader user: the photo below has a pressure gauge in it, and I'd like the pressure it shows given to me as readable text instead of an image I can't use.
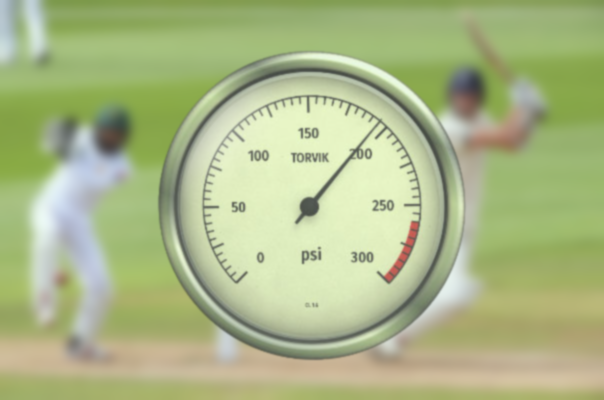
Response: 195 psi
